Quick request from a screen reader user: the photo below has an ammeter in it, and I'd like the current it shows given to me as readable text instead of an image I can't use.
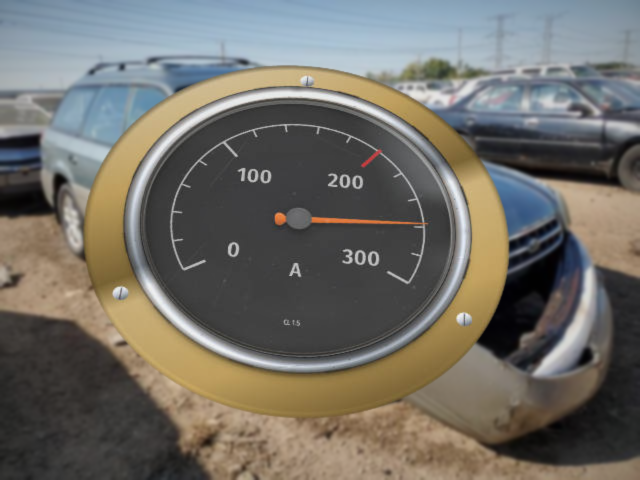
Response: 260 A
